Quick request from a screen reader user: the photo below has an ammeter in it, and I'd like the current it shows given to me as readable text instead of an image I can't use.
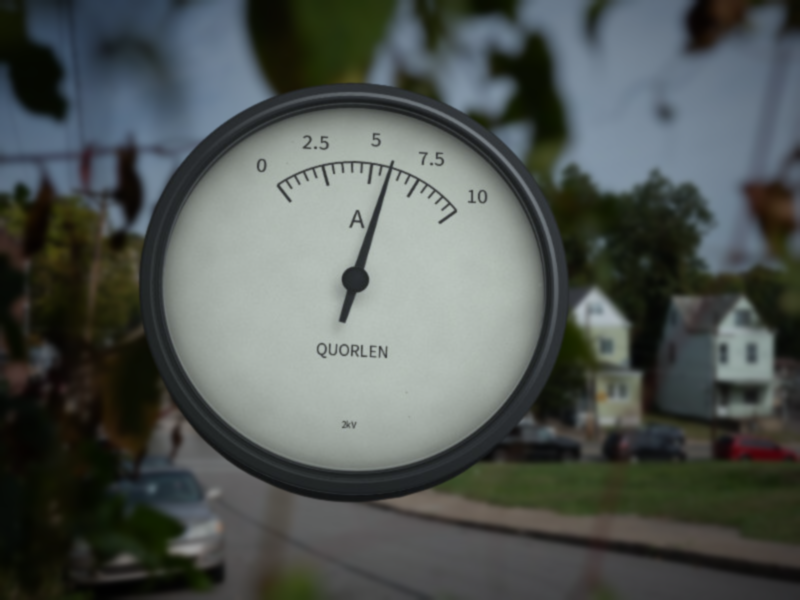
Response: 6 A
